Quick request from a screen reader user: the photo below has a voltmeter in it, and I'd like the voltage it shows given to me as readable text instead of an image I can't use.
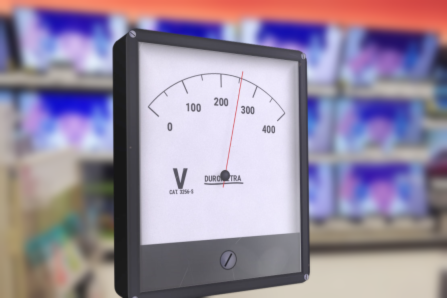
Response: 250 V
